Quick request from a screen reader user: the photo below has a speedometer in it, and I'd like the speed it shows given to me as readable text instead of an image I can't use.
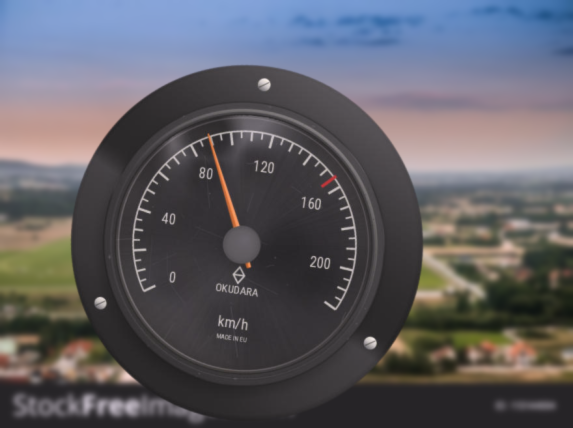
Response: 90 km/h
